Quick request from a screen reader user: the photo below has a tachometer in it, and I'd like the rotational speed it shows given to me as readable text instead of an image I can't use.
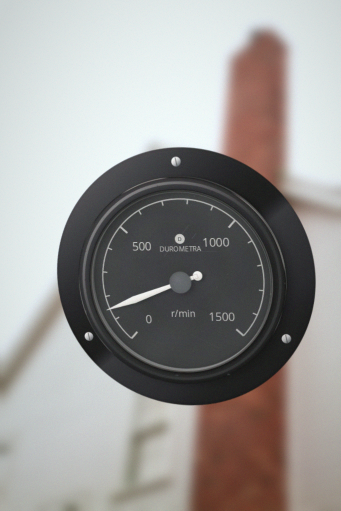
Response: 150 rpm
